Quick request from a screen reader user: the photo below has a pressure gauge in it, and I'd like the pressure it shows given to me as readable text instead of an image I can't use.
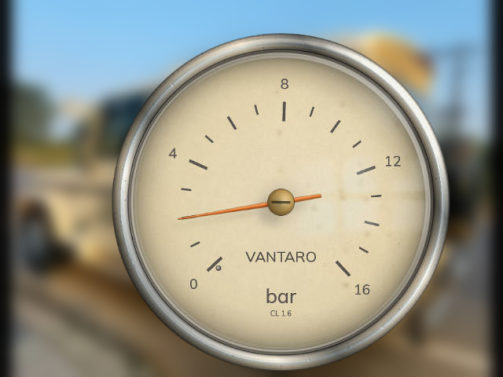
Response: 2 bar
